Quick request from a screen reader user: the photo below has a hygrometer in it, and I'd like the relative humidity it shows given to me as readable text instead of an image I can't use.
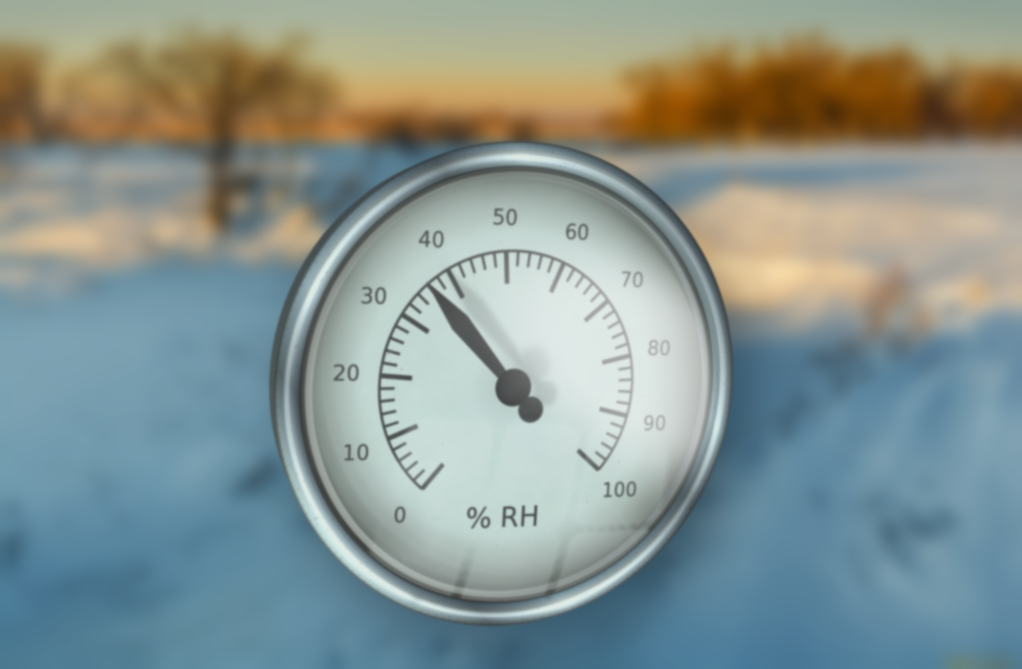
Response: 36 %
